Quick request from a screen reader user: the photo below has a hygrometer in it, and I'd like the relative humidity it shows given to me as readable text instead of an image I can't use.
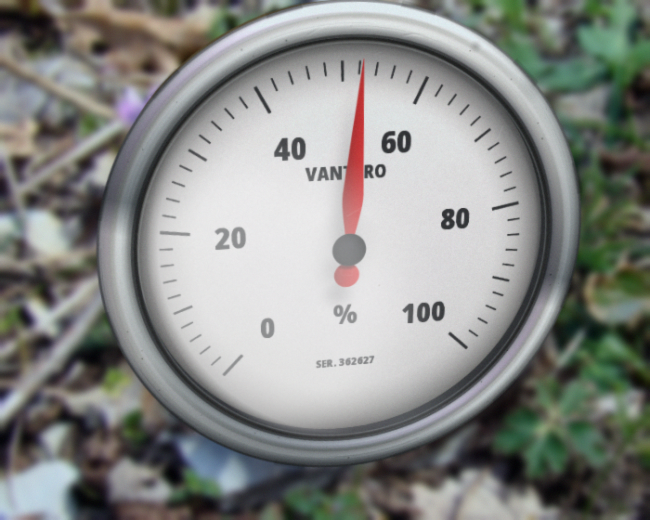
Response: 52 %
